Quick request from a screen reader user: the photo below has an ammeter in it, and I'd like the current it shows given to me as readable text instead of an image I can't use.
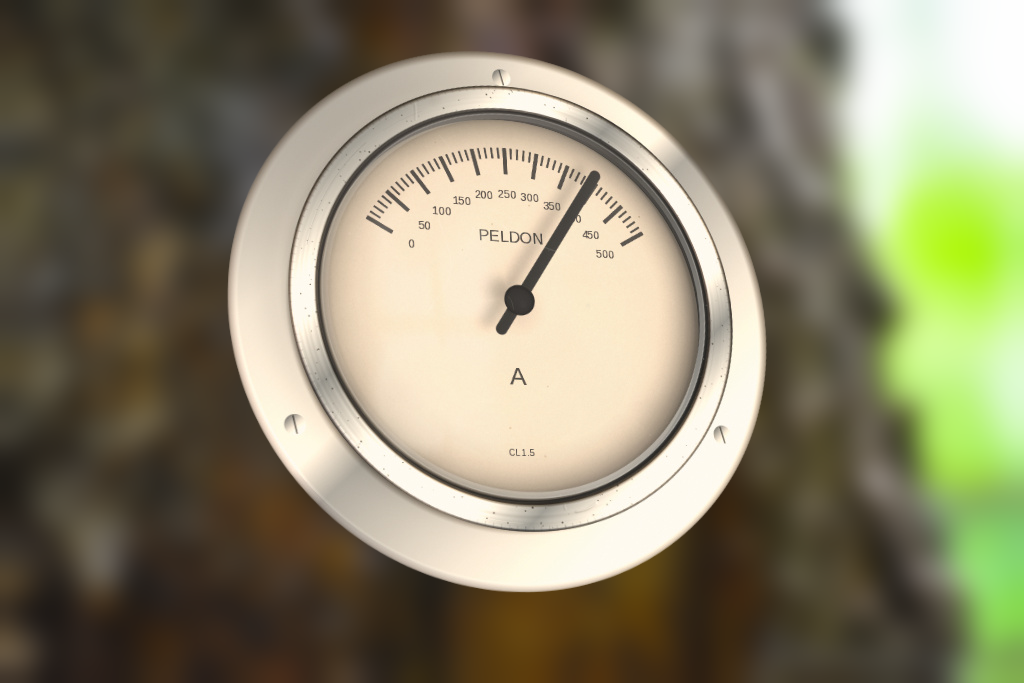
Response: 390 A
